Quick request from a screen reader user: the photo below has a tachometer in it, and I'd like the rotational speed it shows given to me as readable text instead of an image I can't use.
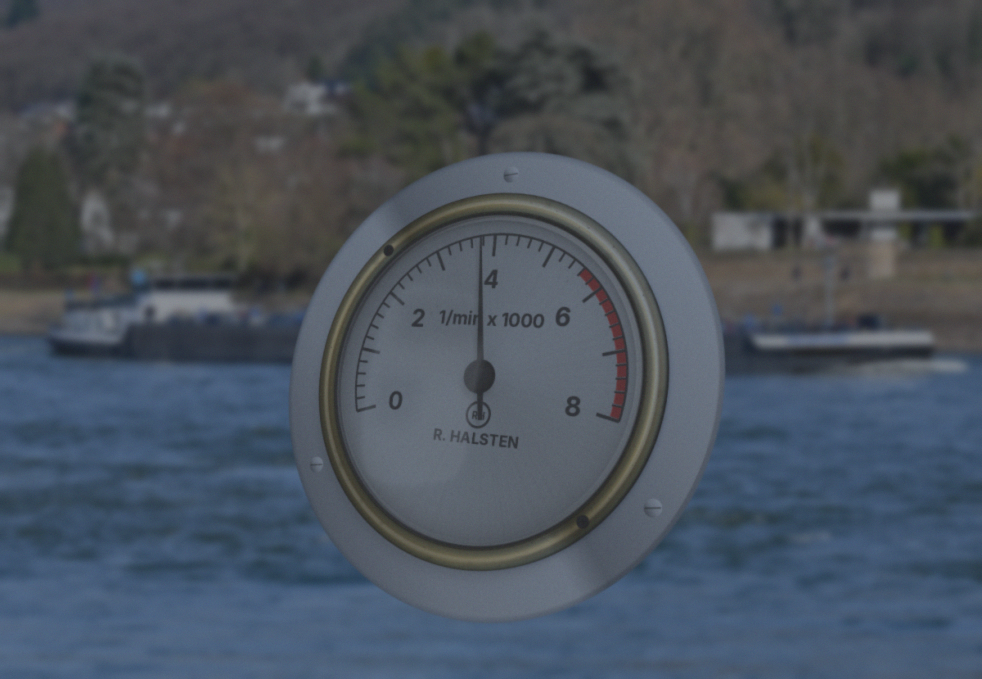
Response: 3800 rpm
